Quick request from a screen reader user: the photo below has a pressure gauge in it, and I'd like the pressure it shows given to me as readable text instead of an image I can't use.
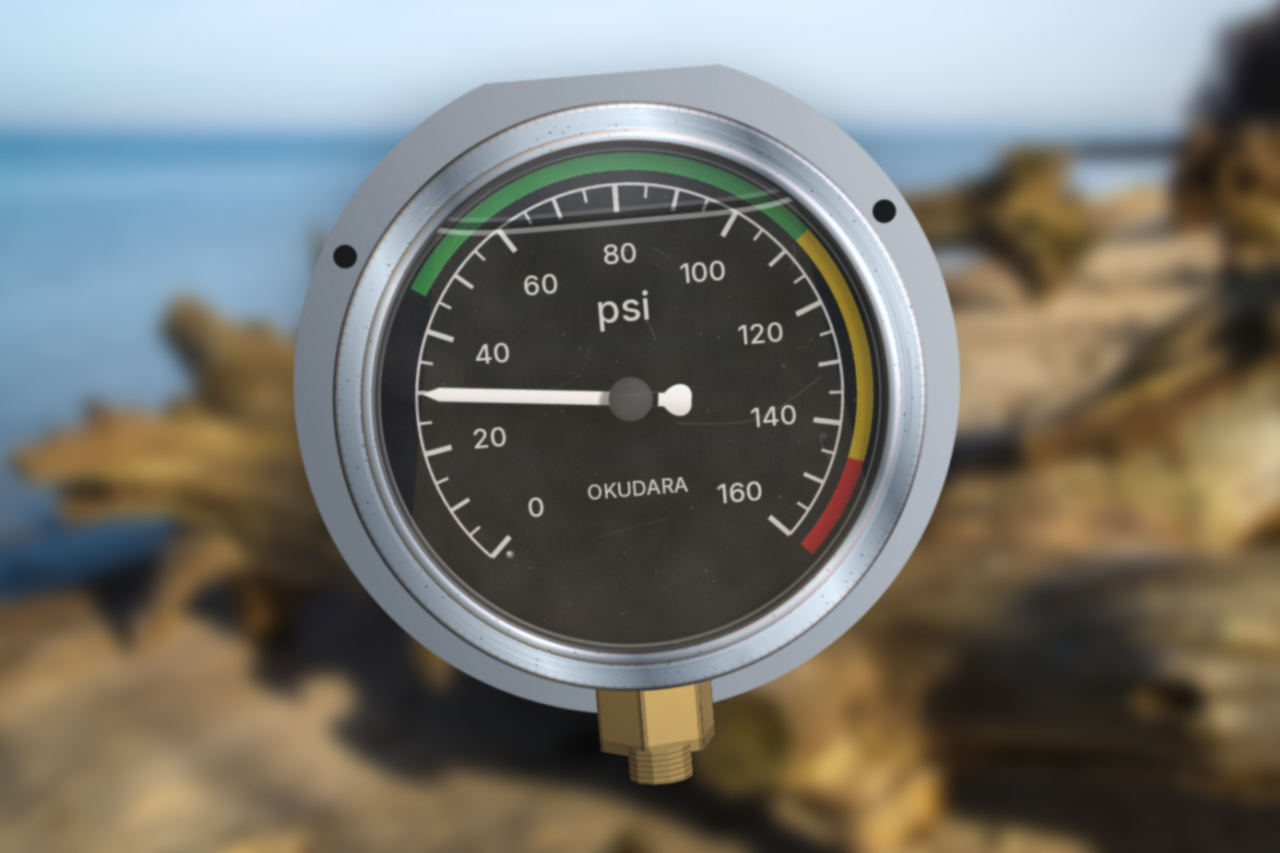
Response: 30 psi
